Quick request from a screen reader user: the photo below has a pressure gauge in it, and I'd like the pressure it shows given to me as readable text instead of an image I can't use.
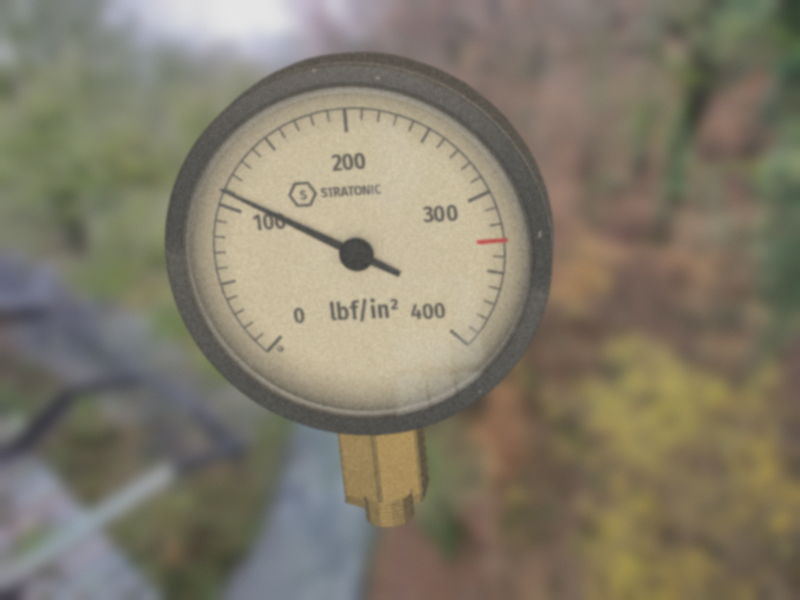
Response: 110 psi
